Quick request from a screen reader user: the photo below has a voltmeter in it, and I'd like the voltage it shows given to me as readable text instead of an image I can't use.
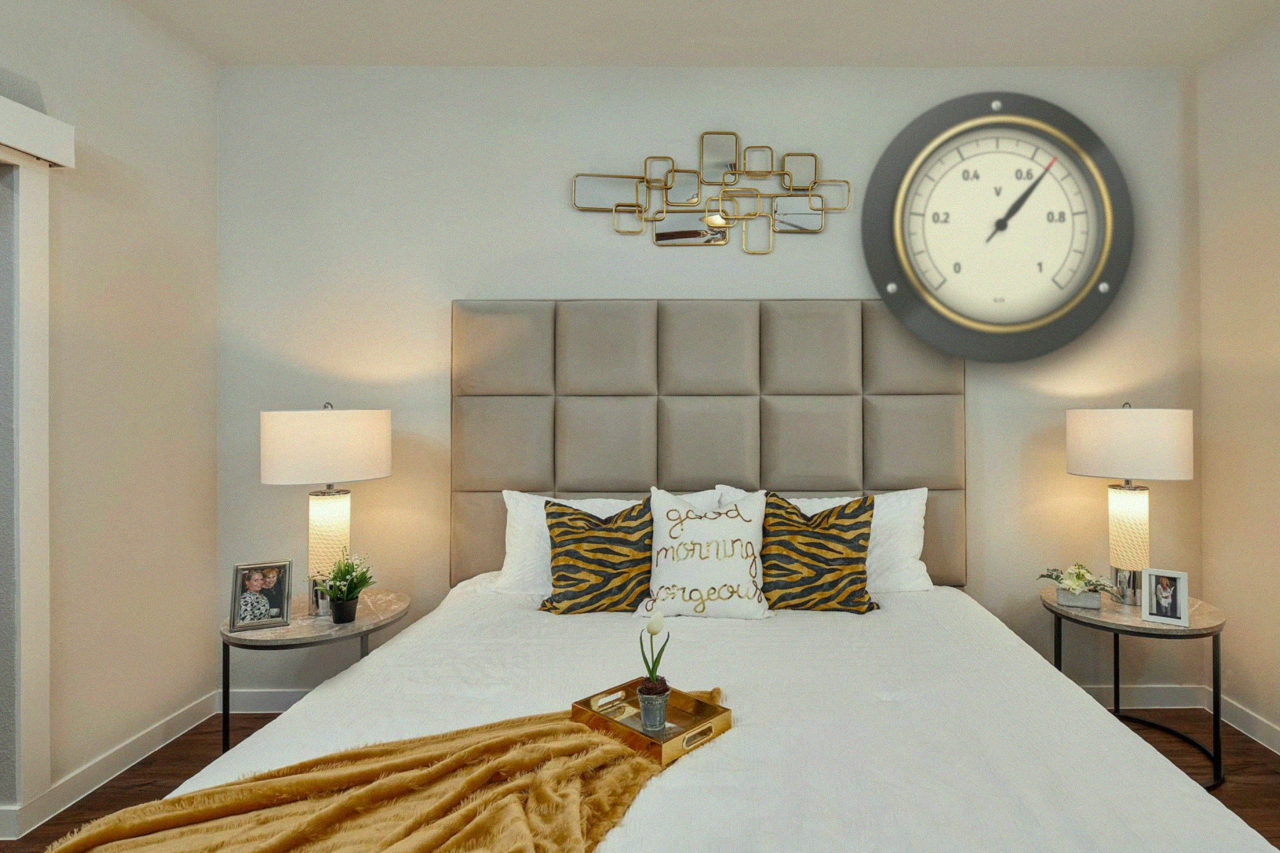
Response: 0.65 V
